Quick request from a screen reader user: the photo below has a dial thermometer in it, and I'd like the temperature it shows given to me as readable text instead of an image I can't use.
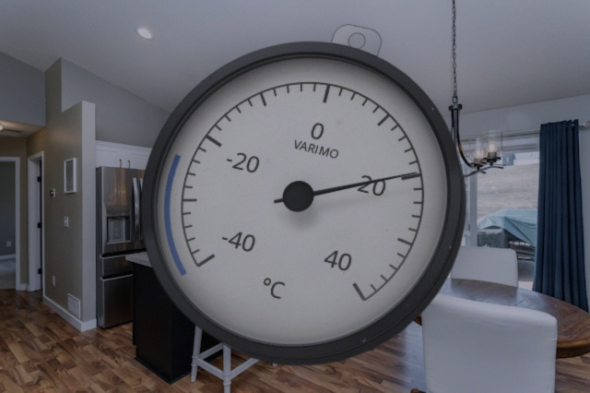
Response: 20 °C
